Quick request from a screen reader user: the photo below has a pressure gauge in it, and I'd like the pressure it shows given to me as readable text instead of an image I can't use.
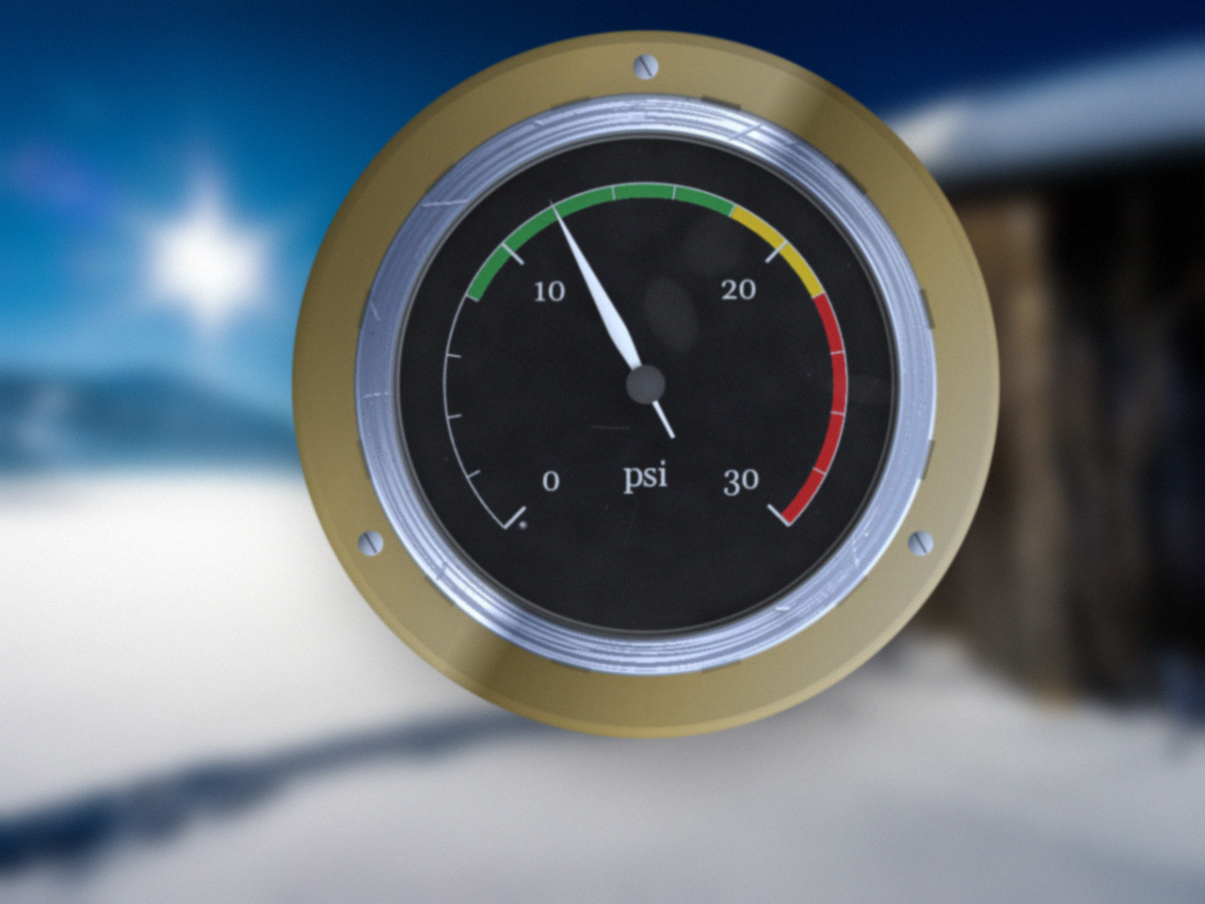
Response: 12 psi
